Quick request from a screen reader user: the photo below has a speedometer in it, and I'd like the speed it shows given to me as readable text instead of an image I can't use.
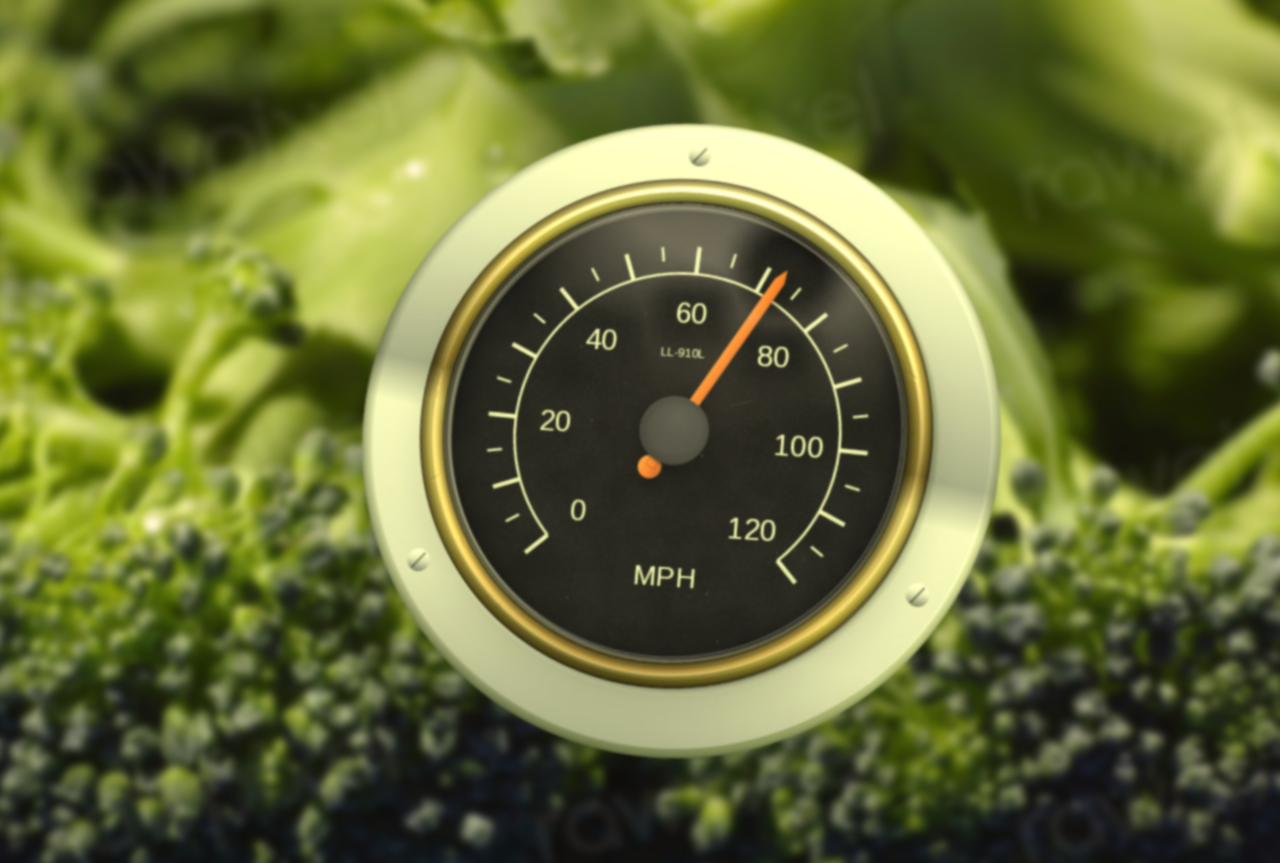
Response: 72.5 mph
